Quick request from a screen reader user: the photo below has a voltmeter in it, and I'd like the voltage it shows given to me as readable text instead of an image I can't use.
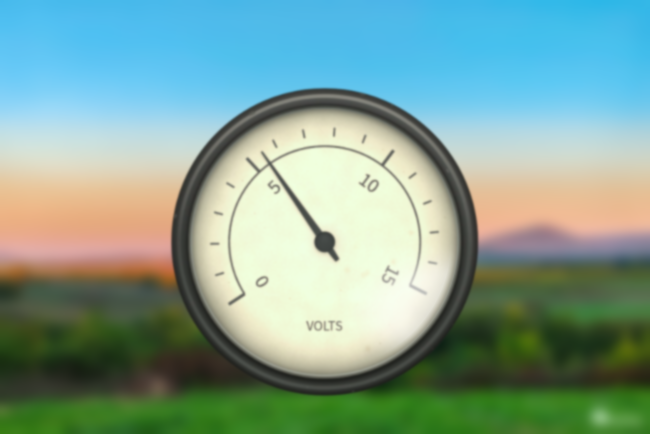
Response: 5.5 V
